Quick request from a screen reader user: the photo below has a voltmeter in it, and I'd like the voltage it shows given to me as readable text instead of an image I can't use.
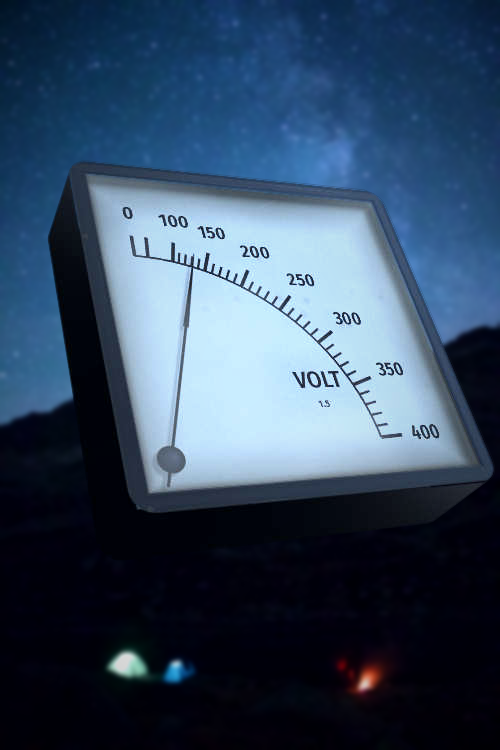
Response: 130 V
